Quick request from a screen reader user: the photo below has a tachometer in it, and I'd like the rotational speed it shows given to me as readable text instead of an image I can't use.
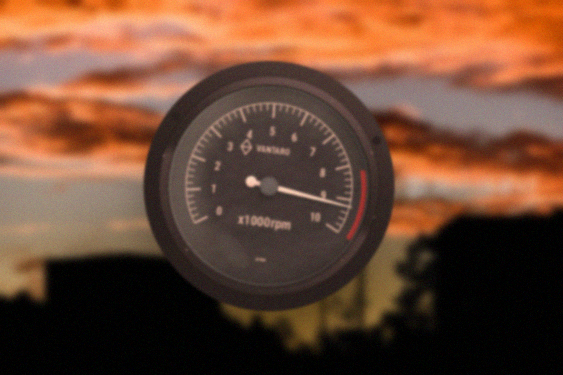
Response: 9200 rpm
